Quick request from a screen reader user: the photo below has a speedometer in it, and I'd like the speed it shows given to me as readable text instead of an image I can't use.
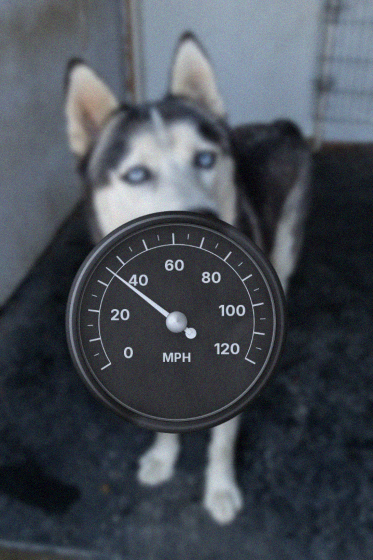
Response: 35 mph
